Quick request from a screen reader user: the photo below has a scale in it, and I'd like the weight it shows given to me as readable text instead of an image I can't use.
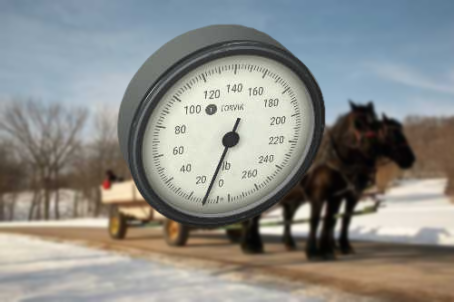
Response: 10 lb
